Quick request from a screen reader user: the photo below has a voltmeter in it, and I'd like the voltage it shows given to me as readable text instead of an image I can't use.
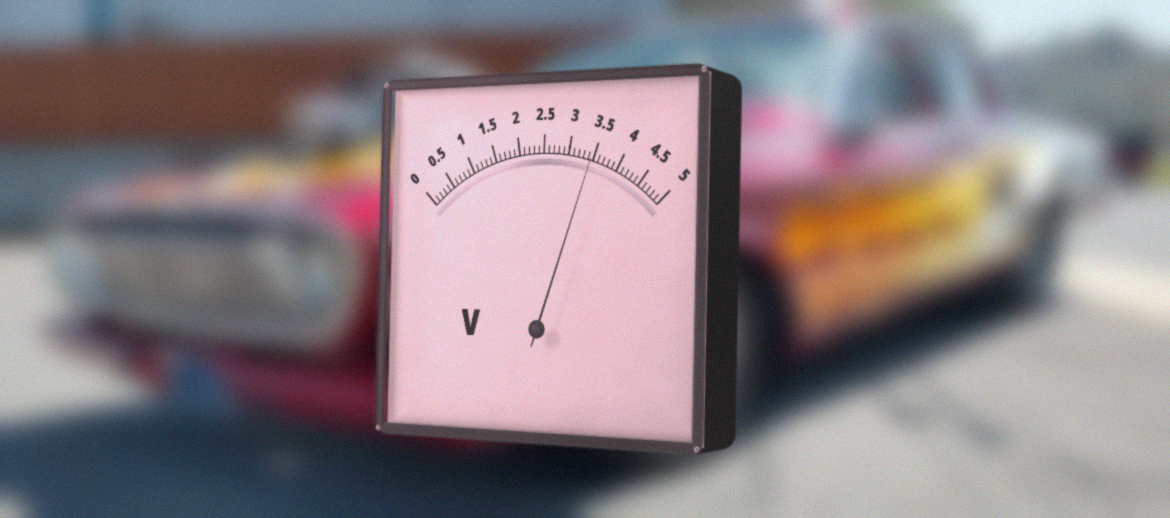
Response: 3.5 V
